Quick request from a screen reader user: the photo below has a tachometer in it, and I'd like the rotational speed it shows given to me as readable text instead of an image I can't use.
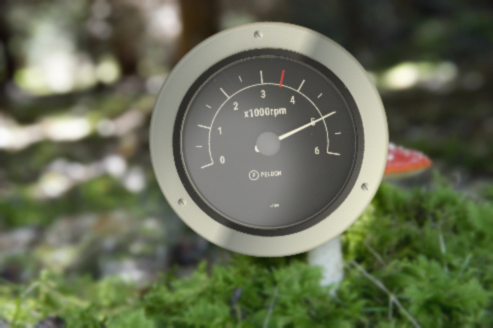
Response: 5000 rpm
